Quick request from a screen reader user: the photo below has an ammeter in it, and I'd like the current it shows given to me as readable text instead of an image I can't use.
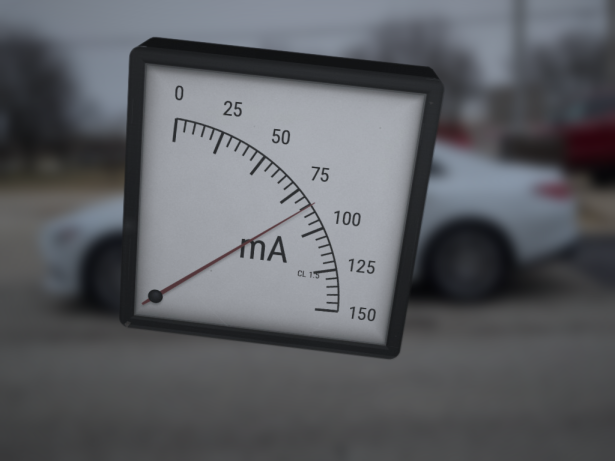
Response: 85 mA
